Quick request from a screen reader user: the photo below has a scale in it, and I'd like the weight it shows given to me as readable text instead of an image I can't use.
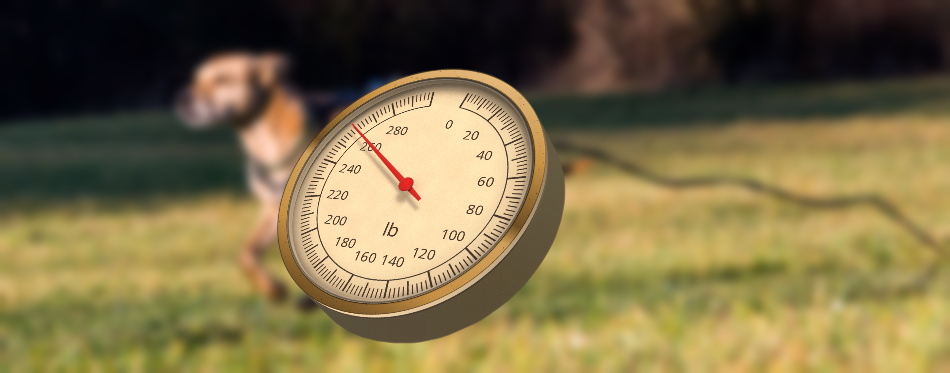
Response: 260 lb
